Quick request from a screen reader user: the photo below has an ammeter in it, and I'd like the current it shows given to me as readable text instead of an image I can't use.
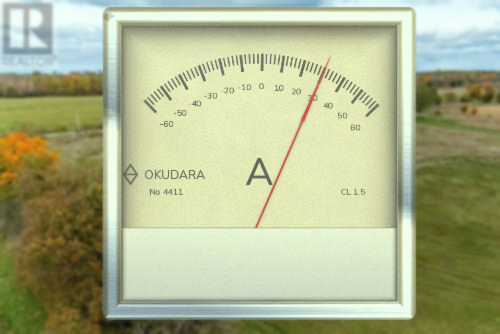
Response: 30 A
